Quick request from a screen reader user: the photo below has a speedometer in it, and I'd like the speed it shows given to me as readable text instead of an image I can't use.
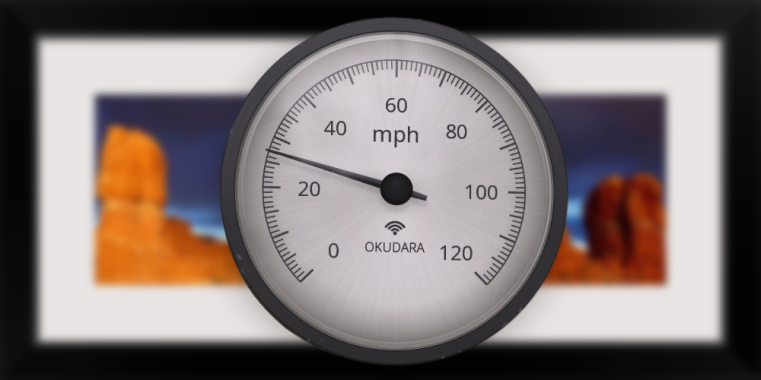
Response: 27 mph
